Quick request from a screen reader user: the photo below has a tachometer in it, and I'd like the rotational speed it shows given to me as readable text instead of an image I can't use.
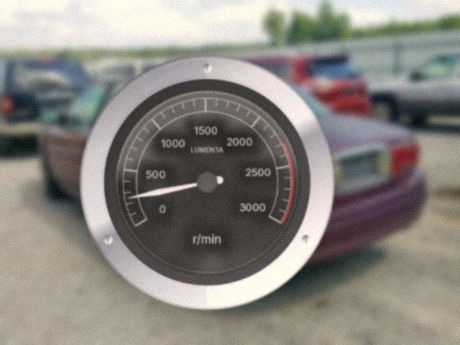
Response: 250 rpm
